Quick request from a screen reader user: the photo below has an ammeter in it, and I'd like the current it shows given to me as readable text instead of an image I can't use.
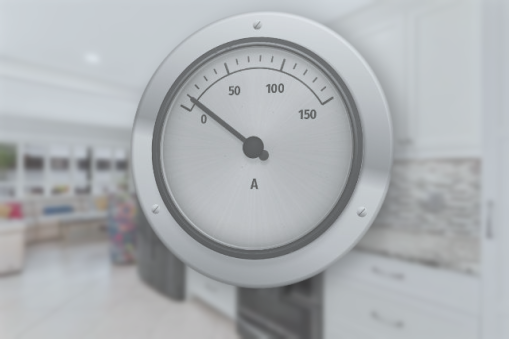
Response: 10 A
